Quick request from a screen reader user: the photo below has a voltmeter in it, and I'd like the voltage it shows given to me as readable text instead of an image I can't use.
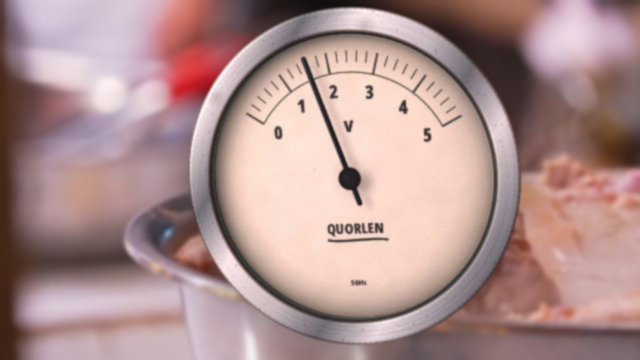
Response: 1.6 V
